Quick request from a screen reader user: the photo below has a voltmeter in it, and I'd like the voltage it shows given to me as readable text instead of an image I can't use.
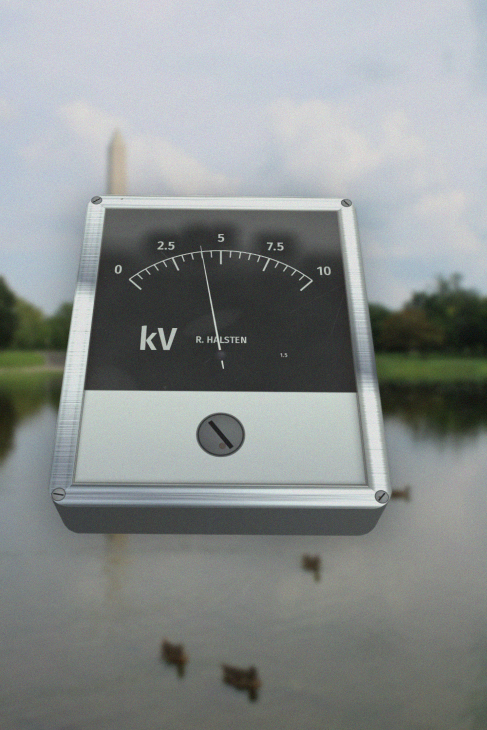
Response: 4 kV
